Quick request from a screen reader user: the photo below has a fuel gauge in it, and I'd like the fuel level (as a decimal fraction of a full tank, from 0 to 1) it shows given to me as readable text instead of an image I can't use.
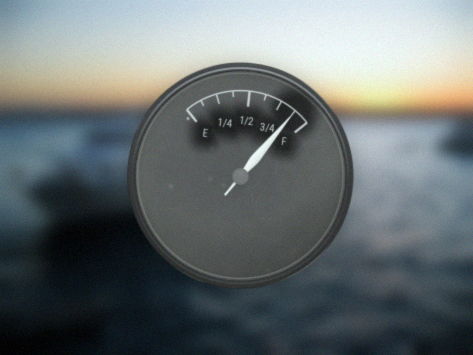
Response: 0.875
